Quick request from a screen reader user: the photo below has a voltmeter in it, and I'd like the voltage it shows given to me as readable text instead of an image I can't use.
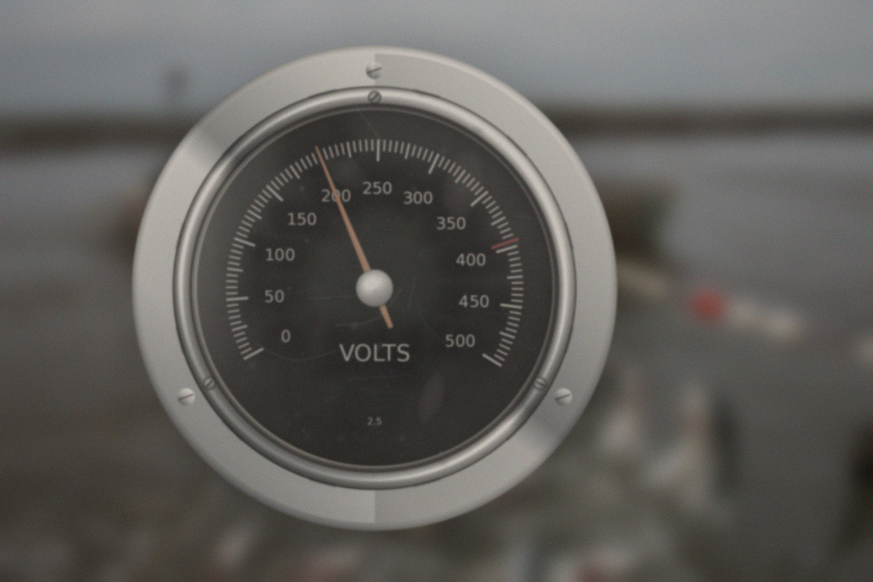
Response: 200 V
